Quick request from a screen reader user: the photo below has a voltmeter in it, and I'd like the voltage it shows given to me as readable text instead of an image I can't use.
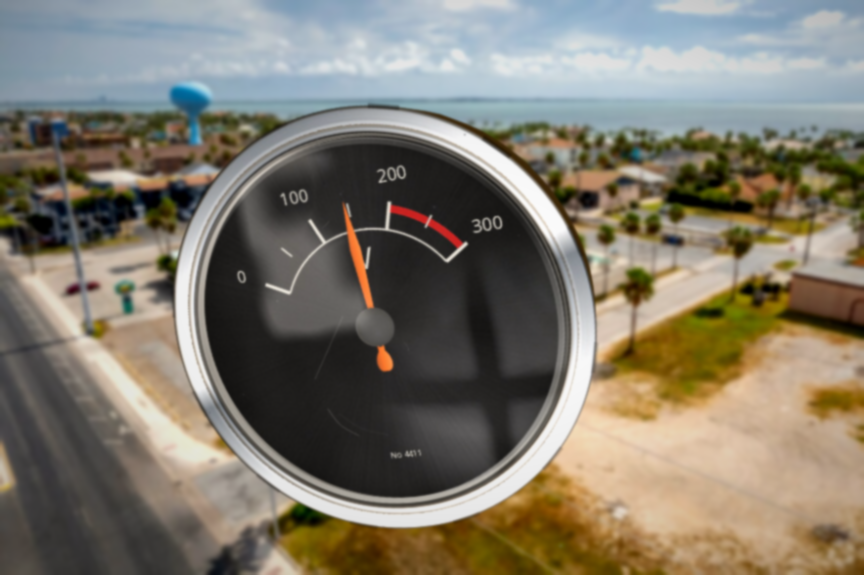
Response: 150 V
